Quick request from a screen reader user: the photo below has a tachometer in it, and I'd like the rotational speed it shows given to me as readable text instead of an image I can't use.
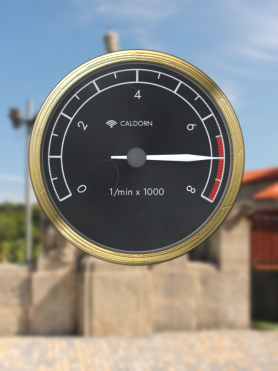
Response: 7000 rpm
